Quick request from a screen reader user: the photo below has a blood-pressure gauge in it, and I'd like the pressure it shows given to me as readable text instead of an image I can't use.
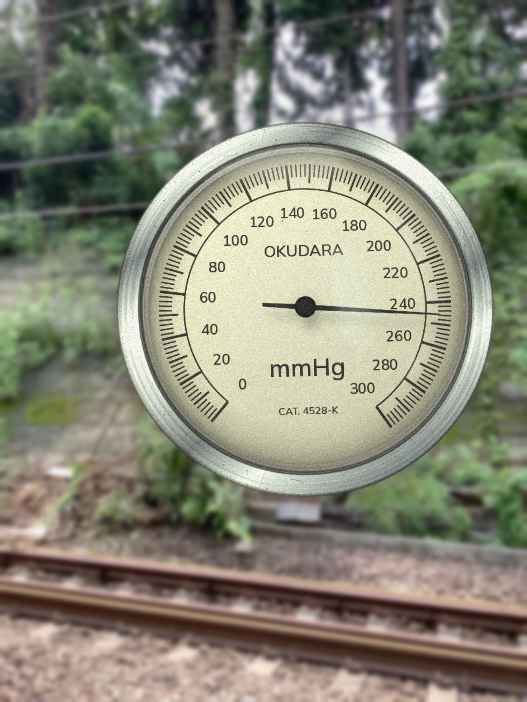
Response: 246 mmHg
